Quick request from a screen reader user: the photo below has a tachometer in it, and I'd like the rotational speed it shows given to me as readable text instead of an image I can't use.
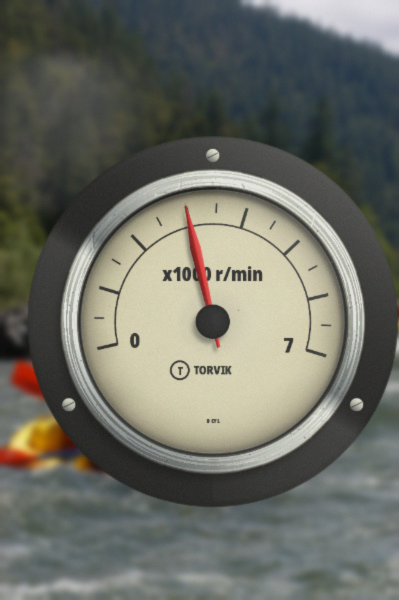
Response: 3000 rpm
